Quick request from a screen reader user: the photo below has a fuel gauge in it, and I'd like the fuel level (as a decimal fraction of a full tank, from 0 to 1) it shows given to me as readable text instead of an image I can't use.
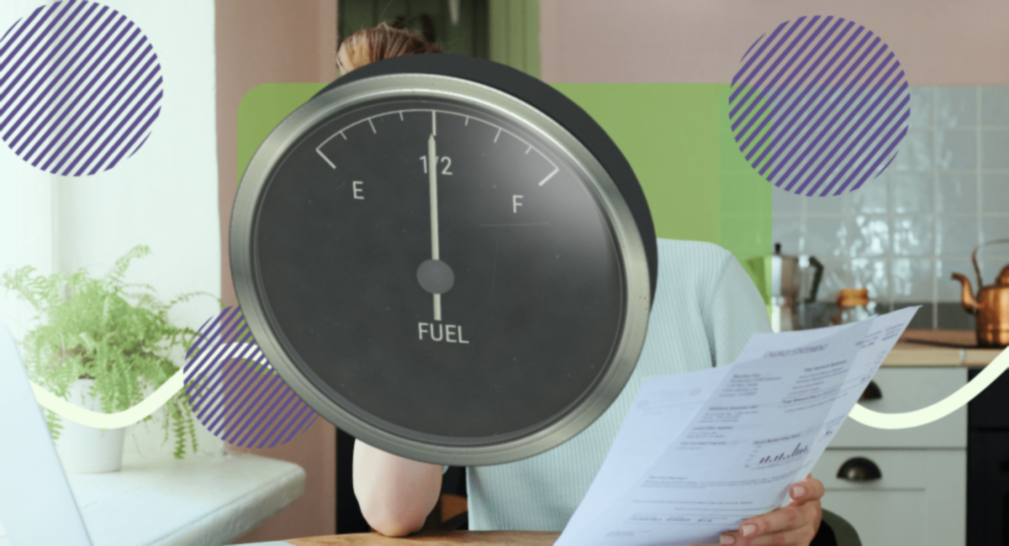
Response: 0.5
